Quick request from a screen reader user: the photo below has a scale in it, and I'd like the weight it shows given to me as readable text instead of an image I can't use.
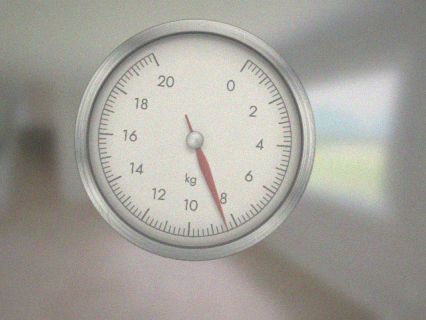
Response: 8.4 kg
